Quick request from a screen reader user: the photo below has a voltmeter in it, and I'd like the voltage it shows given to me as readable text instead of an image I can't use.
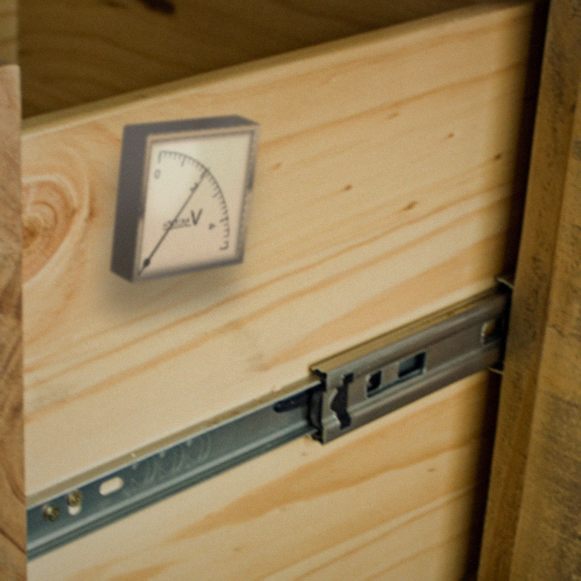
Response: 2 V
